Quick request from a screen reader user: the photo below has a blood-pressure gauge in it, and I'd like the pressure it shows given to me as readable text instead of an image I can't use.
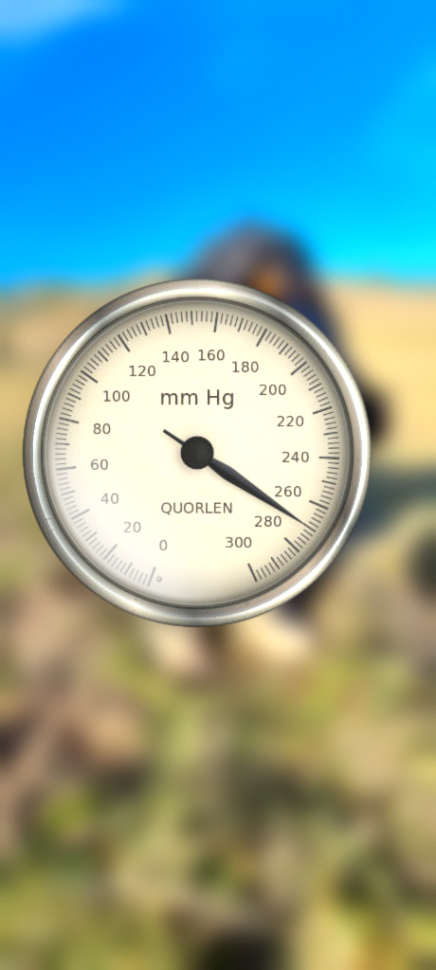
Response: 270 mmHg
